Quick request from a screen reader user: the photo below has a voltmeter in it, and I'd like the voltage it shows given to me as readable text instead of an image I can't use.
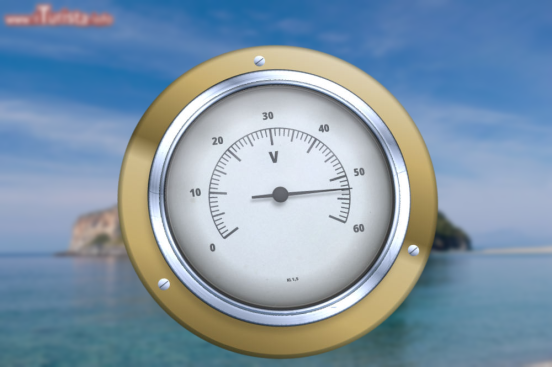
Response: 53 V
